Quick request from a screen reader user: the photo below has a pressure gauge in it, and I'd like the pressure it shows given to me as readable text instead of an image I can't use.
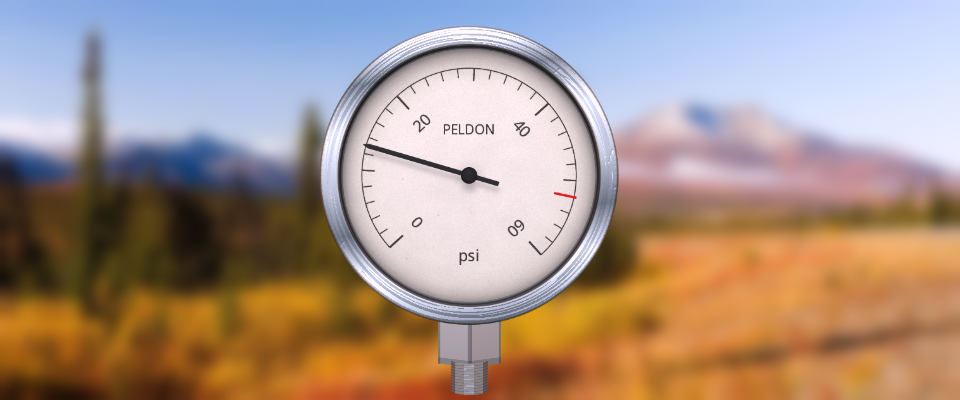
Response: 13 psi
